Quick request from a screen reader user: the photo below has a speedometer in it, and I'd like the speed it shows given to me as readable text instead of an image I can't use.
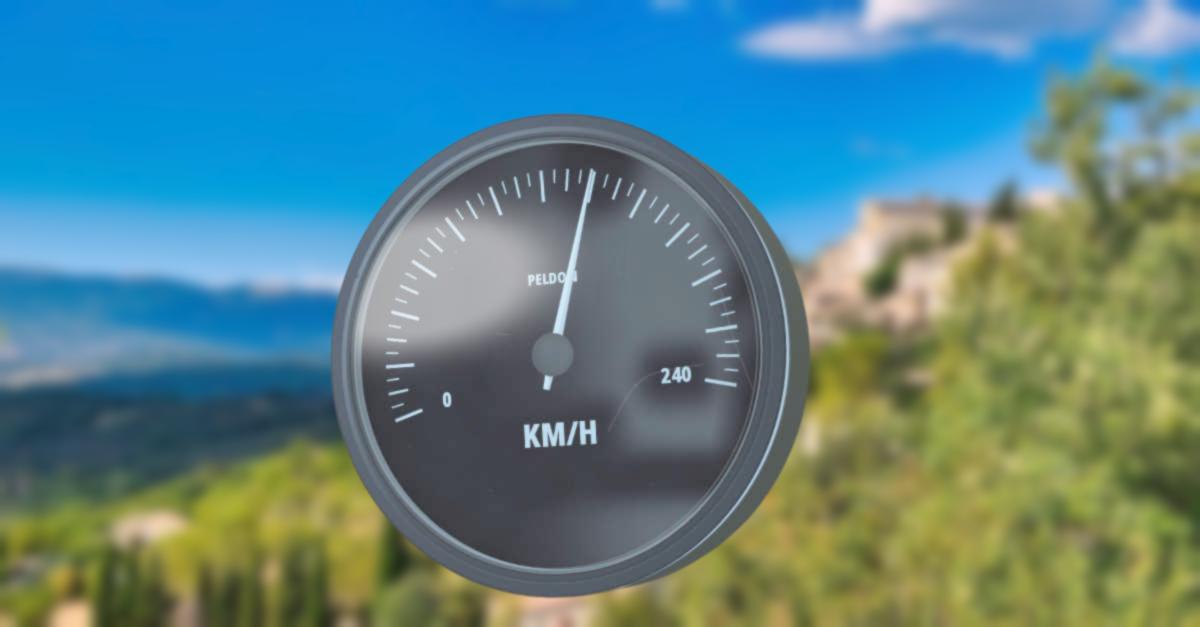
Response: 140 km/h
